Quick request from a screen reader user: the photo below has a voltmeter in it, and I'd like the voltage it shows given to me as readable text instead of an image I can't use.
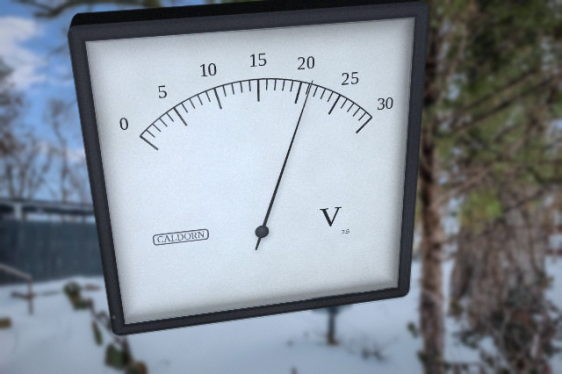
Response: 21 V
